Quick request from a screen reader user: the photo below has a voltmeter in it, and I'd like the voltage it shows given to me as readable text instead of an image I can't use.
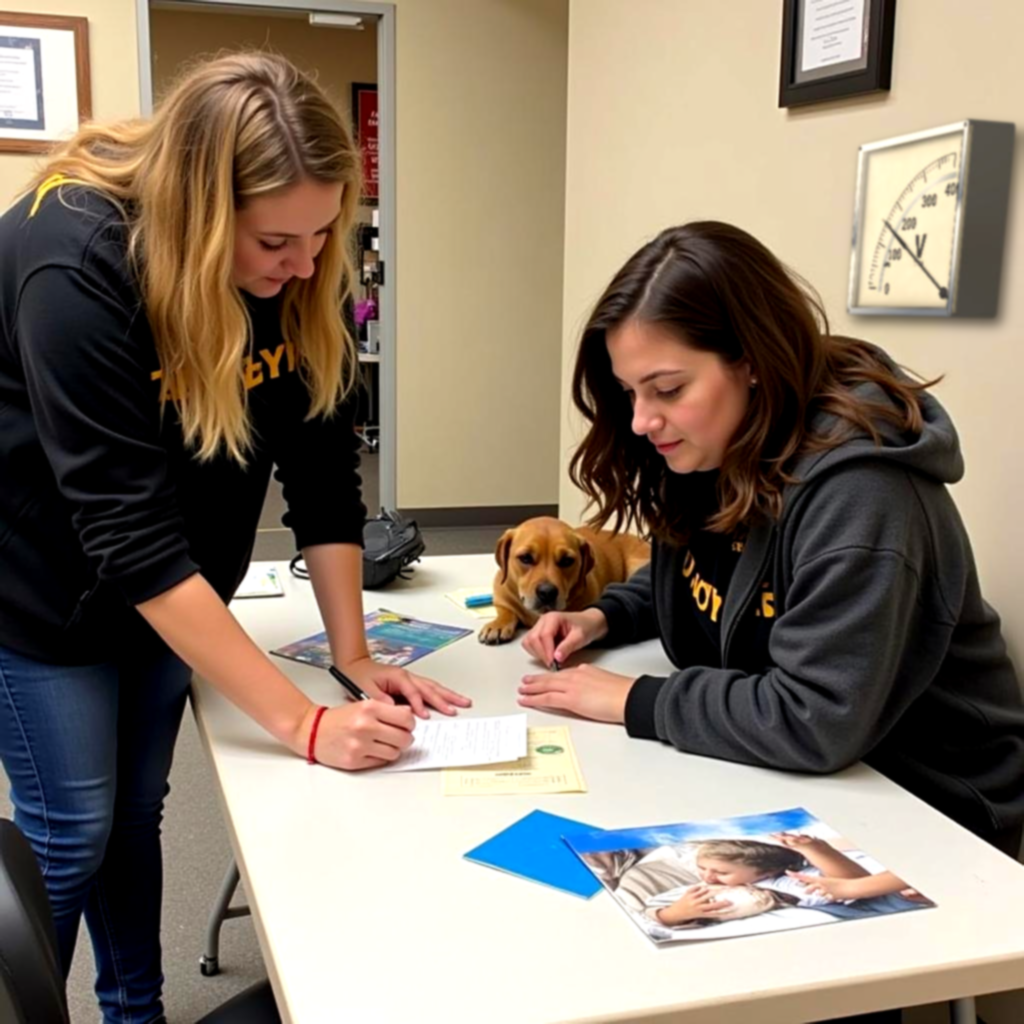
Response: 150 V
